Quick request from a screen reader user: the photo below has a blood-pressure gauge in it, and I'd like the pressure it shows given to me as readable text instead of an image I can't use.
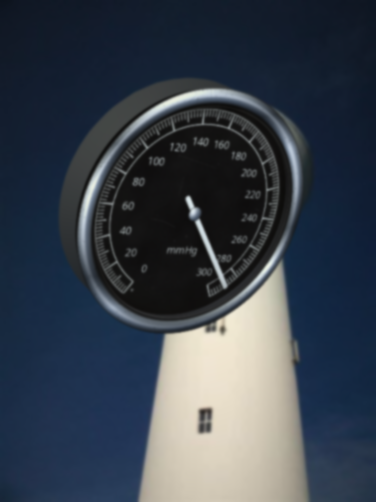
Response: 290 mmHg
